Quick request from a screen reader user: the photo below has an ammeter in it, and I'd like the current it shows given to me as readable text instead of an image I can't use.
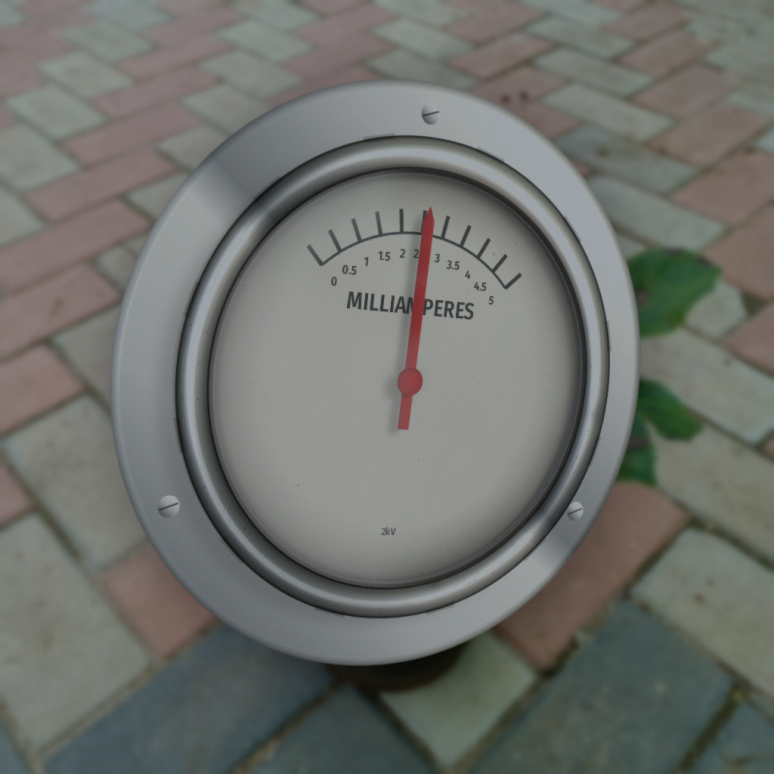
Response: 2.5 mA
